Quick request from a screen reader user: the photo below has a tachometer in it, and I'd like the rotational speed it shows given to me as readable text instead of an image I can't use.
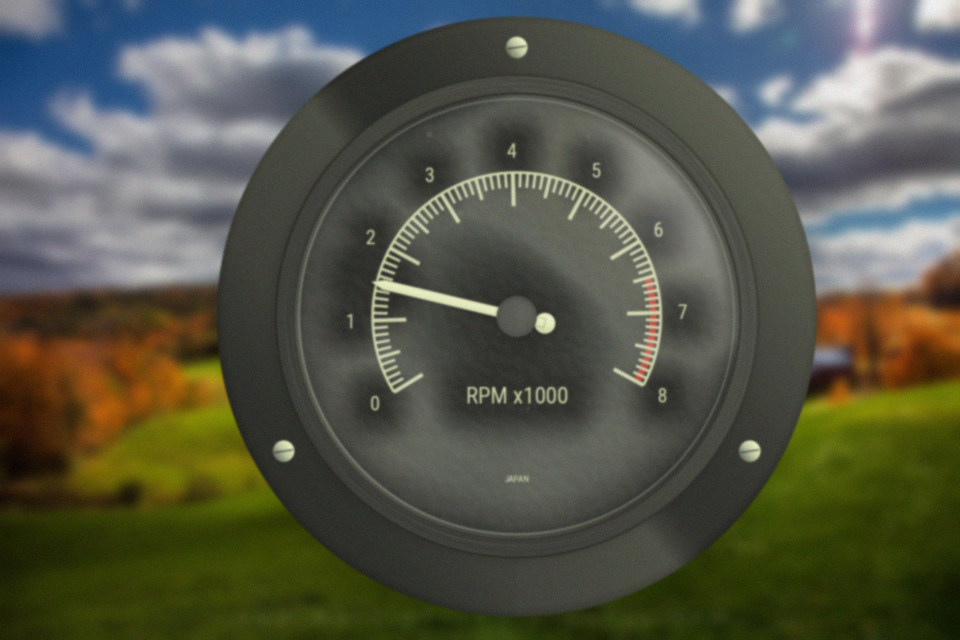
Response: 1500 rpm
